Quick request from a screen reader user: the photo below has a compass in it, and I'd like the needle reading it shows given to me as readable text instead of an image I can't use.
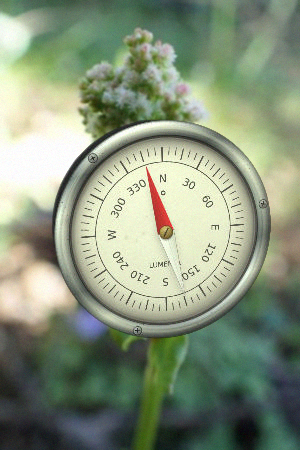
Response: 345 °
